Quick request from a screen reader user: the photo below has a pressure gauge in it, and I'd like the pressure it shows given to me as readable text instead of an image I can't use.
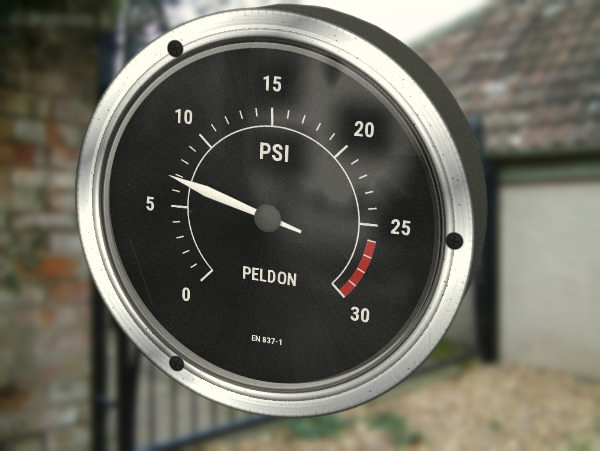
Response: 7 psi
